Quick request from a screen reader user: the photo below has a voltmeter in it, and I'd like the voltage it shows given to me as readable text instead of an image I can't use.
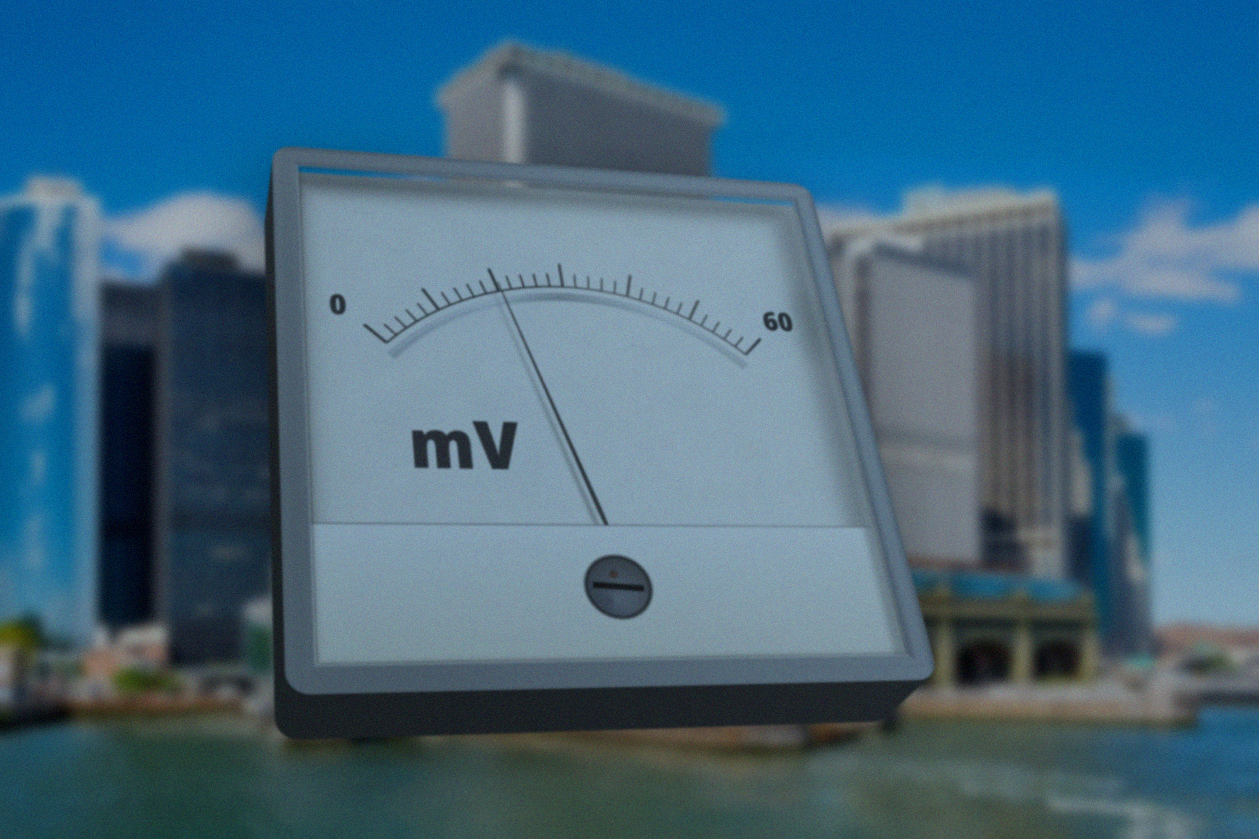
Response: 20 mV
